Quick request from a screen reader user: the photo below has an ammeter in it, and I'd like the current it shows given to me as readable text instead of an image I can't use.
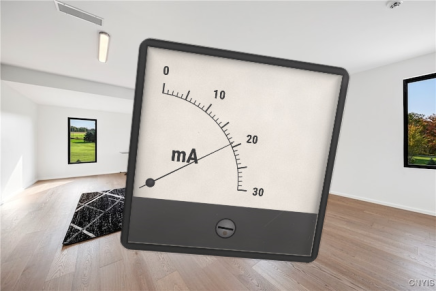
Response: 19 mA
